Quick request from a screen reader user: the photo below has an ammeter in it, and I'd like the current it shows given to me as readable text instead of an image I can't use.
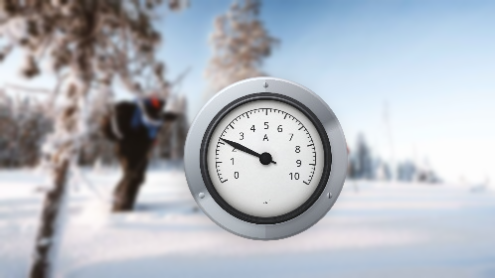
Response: 2.2 A
